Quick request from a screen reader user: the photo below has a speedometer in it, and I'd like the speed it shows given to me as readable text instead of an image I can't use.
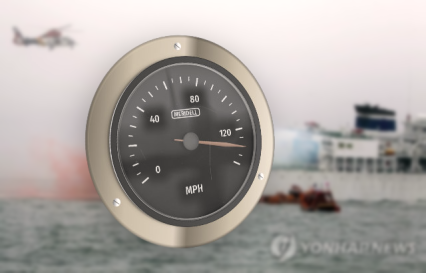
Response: 130 mph
